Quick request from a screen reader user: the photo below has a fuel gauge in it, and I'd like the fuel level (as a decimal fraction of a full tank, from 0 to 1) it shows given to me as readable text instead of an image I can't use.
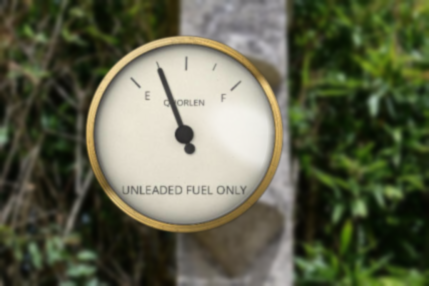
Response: 0.25
